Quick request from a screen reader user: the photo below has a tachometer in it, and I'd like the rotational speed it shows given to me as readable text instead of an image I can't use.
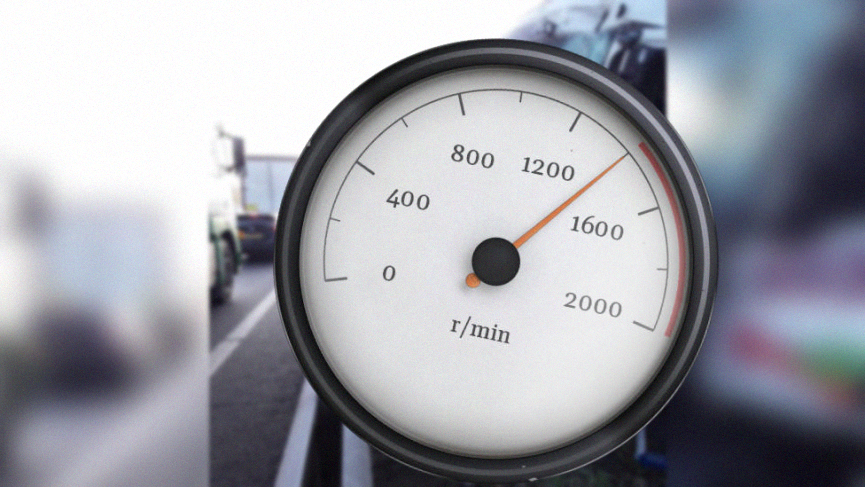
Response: 1400 rpm
